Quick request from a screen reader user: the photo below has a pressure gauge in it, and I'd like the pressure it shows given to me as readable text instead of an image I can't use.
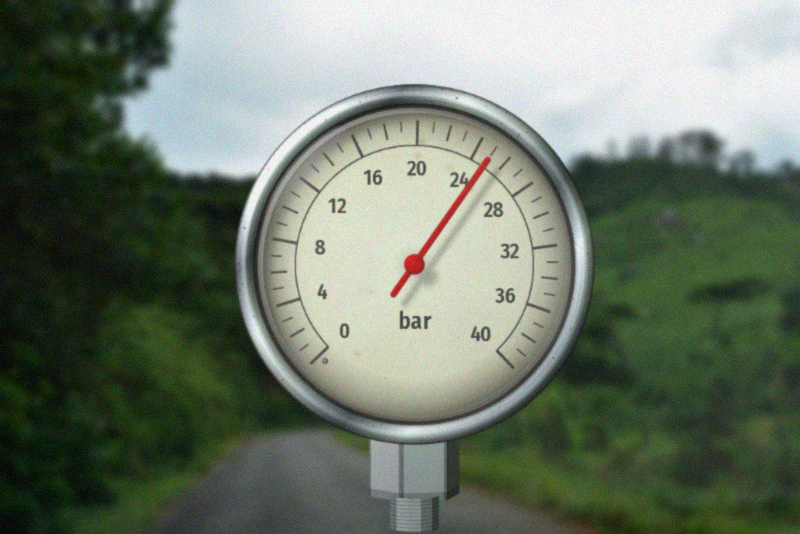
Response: 25 bar
